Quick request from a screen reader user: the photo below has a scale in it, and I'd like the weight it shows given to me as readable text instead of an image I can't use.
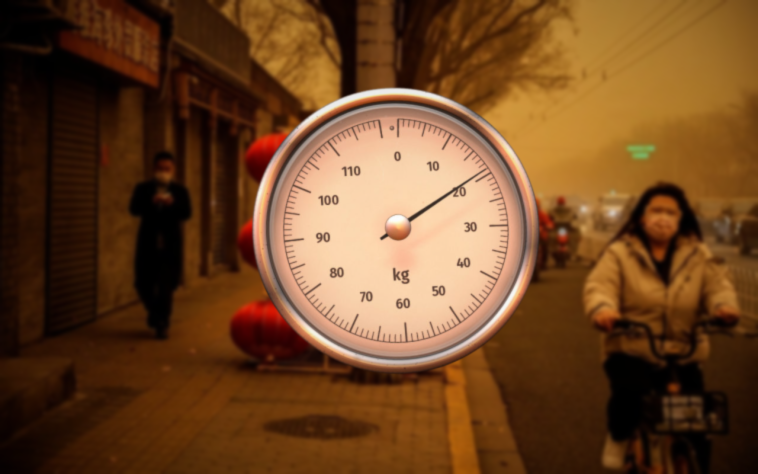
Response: 19 kg
